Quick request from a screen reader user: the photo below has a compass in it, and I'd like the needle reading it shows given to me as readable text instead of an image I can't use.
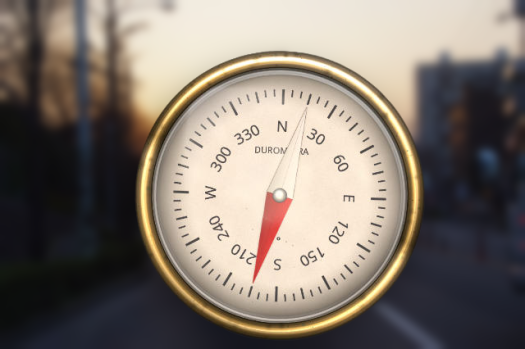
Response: 195 °
